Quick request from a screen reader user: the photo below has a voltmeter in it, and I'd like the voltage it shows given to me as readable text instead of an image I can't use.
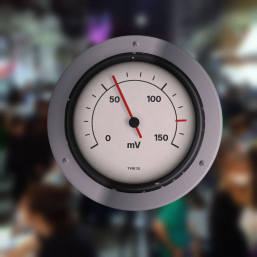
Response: 60 mV
